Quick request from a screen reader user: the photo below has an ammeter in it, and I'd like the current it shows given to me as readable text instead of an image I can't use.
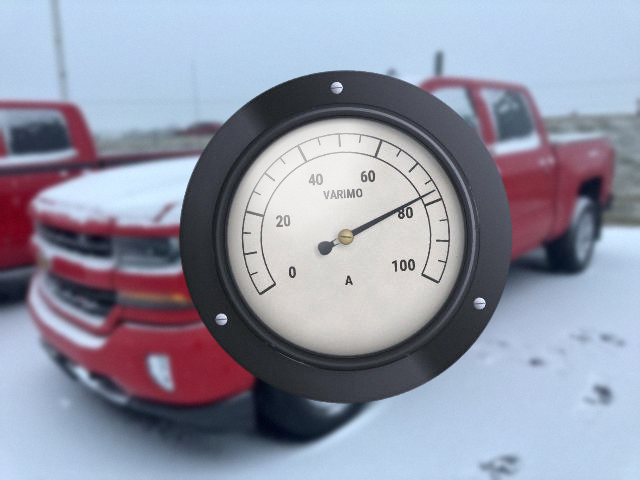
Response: 77.5 A
